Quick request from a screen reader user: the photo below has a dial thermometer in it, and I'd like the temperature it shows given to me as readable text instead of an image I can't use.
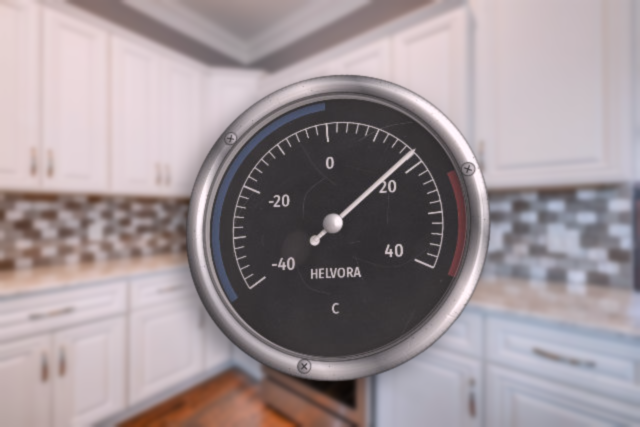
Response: 18 °C
